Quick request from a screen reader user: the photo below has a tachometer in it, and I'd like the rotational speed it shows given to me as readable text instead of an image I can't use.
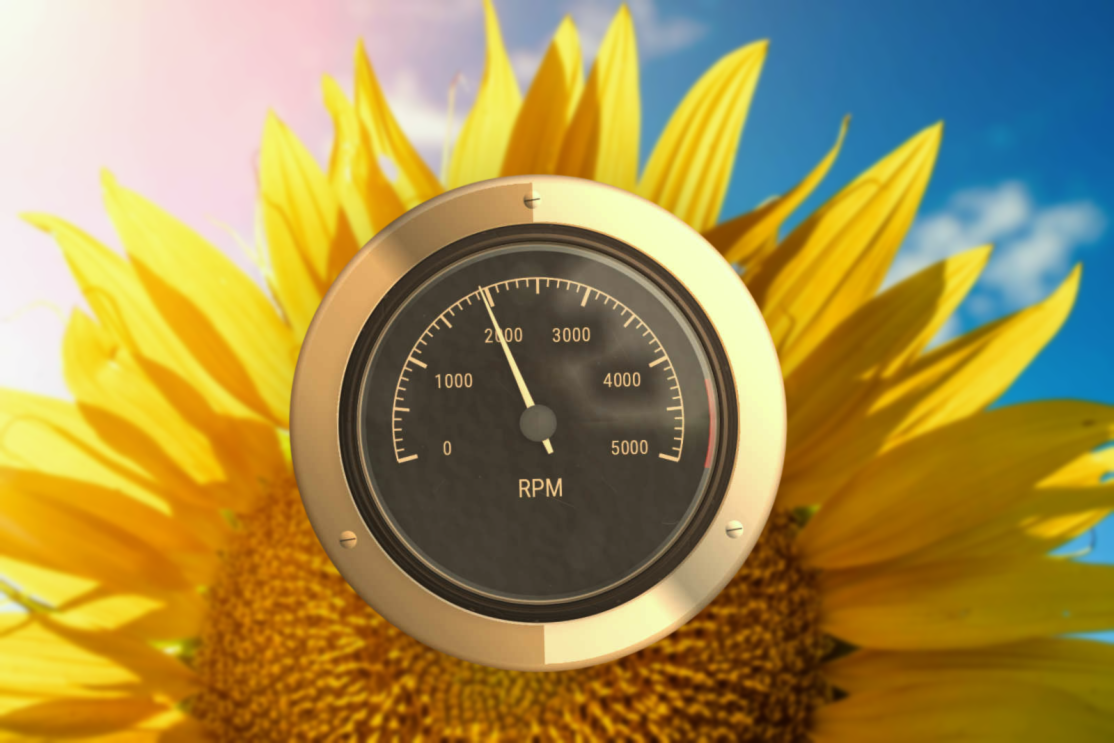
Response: 1950 rpm
